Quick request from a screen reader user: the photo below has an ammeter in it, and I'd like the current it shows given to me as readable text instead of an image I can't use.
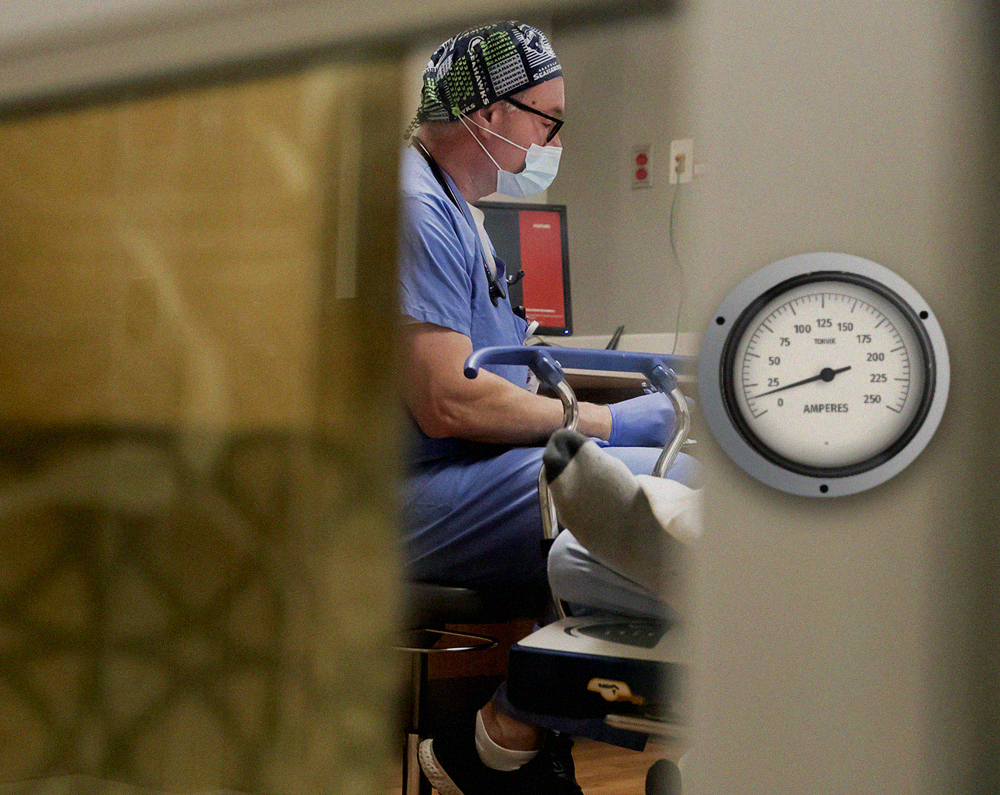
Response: 15 A
